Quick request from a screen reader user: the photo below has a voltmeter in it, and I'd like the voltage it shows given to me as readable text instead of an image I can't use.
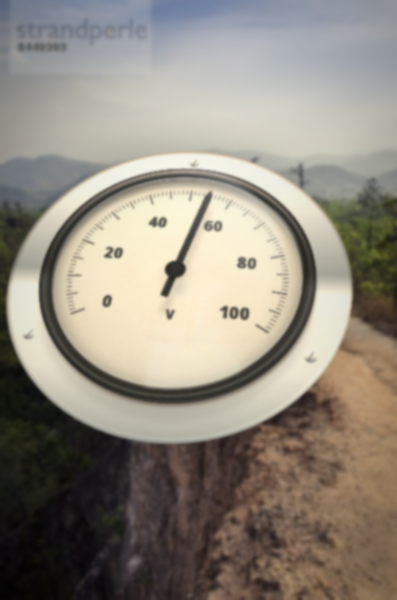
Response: 55 V
